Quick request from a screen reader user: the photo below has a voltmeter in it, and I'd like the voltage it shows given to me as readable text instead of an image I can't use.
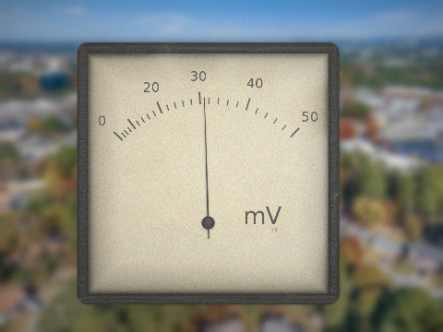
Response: 31 mV
